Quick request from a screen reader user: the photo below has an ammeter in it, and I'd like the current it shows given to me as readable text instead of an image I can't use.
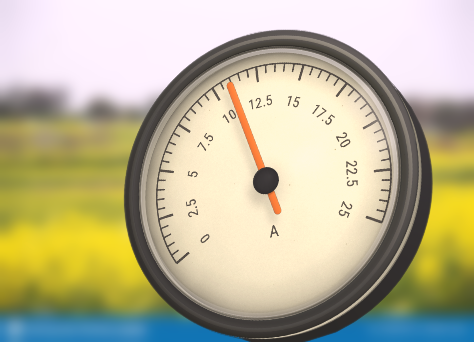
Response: 11 A
